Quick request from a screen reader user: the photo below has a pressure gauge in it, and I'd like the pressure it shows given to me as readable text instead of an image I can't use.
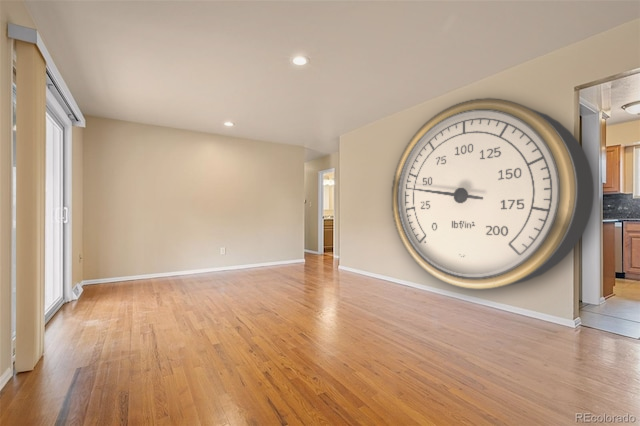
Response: 40 psi
